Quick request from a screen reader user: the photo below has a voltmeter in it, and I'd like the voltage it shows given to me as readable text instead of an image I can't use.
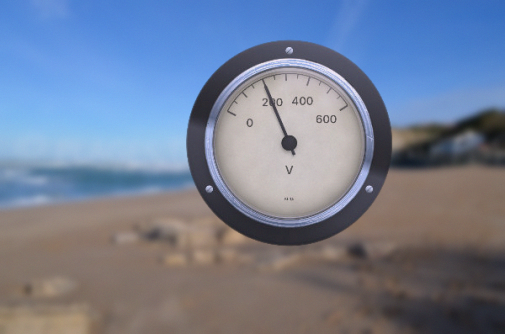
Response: 200 V
